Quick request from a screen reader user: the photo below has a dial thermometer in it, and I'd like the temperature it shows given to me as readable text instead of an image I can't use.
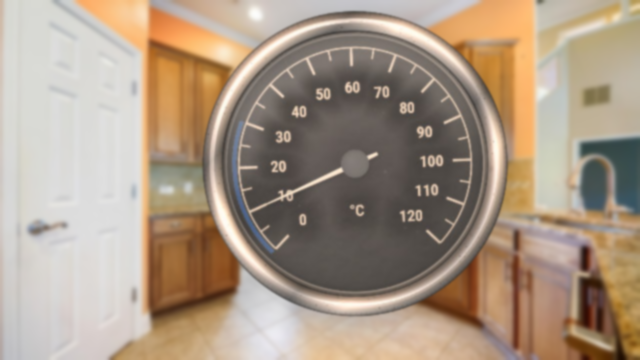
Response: 10 °C
